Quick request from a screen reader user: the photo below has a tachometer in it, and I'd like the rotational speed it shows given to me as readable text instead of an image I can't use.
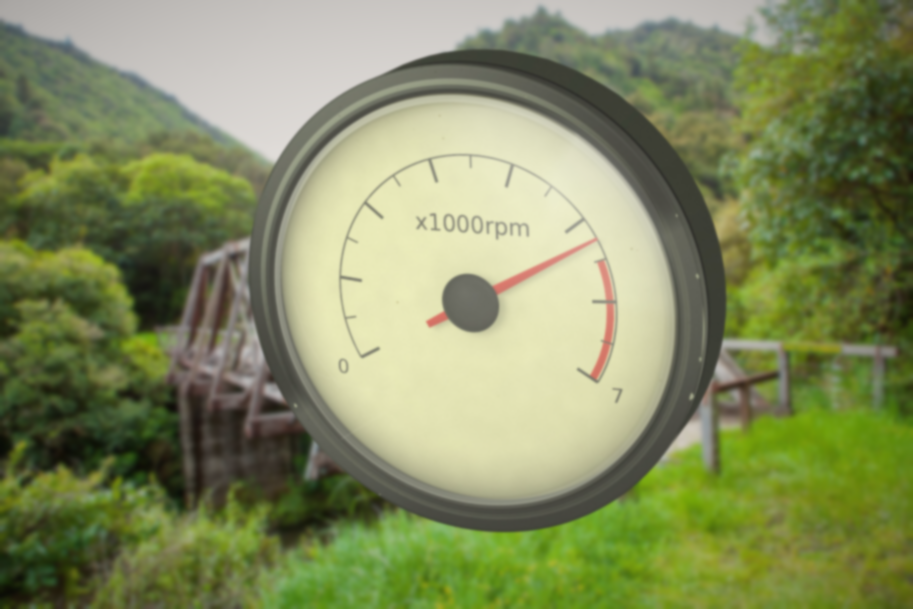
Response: 5250 rpm
